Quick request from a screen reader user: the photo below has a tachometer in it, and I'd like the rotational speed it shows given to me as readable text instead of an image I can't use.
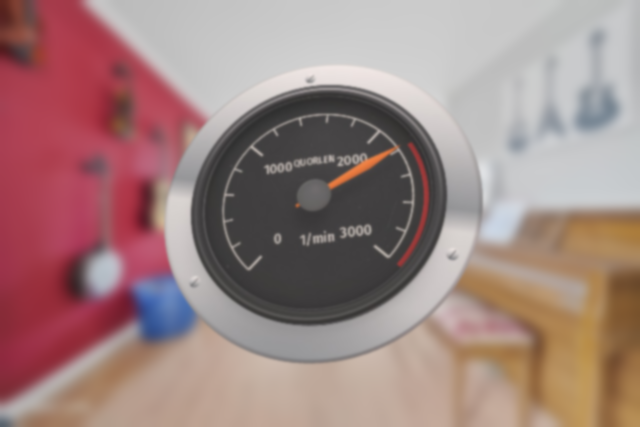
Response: 2200 rpm
